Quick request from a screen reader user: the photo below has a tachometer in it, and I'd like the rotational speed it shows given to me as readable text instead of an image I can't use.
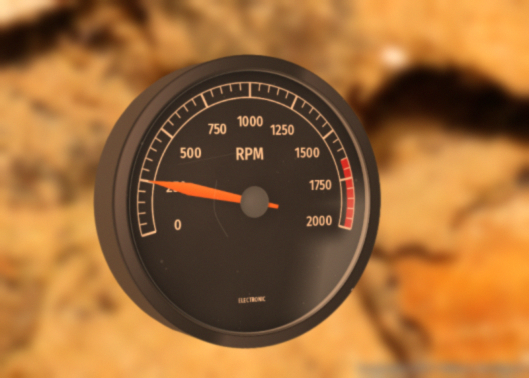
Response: 250 rpm
